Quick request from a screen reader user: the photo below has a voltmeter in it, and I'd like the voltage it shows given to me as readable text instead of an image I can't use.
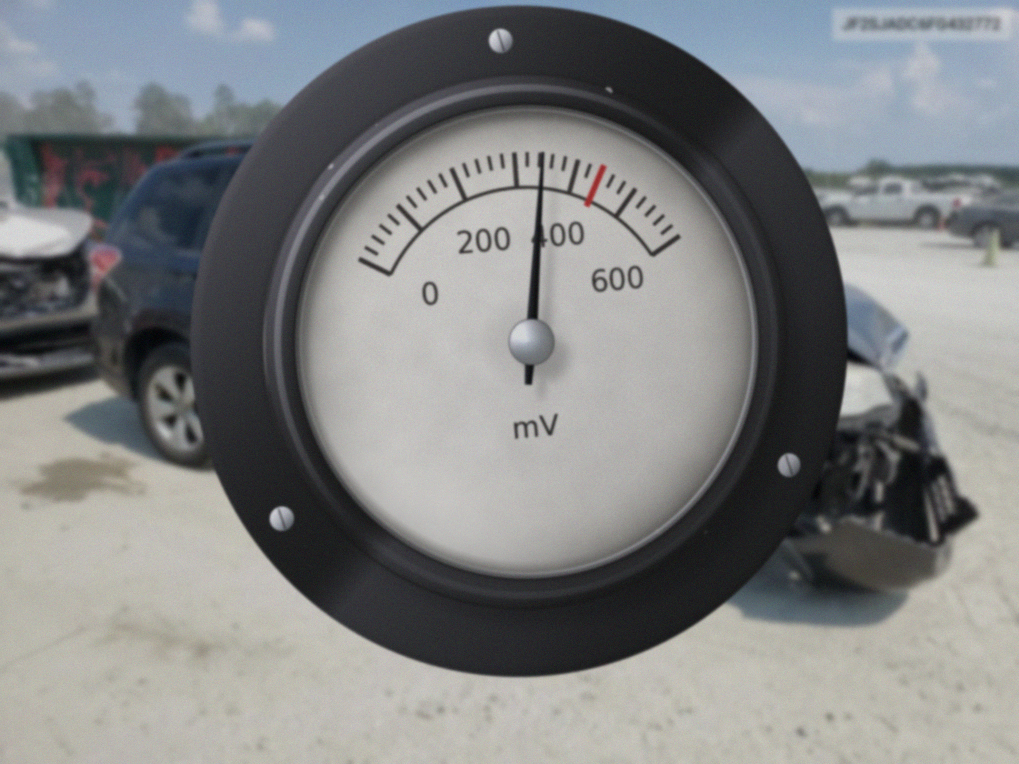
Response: 340 mV
